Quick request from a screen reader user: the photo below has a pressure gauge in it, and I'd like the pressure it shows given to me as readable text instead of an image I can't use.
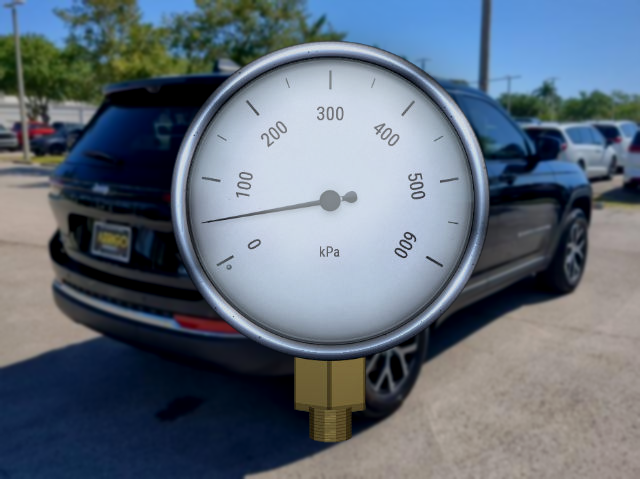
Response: 50 kPa
